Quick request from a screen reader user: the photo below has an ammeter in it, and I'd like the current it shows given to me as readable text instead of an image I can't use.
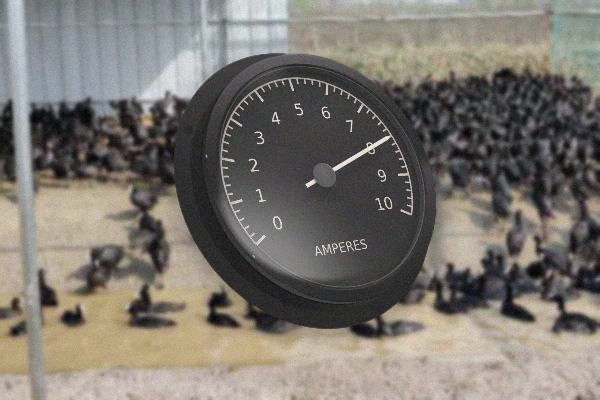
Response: 8 A
